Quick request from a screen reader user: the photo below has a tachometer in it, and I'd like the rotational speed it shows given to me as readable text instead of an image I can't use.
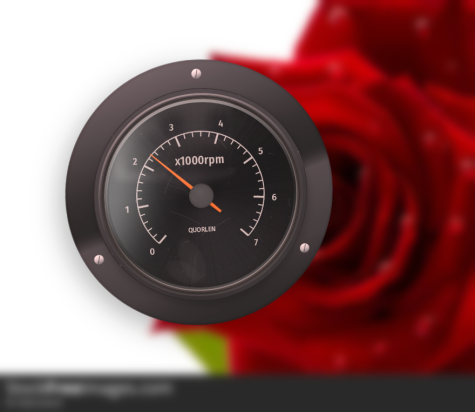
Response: 2300 rpm
